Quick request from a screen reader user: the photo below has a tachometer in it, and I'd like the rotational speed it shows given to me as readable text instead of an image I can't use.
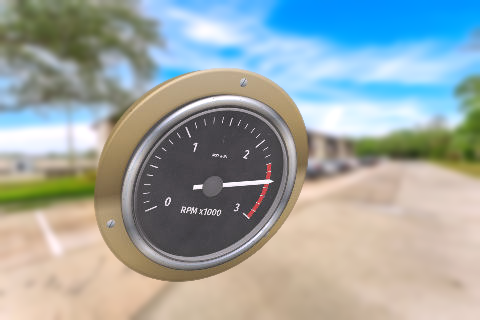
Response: 2500 rpm
